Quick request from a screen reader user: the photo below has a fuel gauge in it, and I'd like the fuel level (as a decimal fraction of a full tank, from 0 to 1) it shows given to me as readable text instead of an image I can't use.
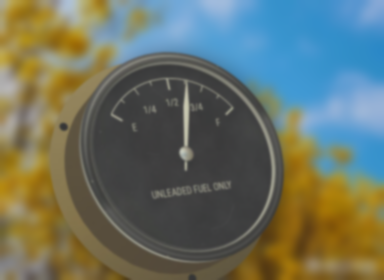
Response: 0.625
